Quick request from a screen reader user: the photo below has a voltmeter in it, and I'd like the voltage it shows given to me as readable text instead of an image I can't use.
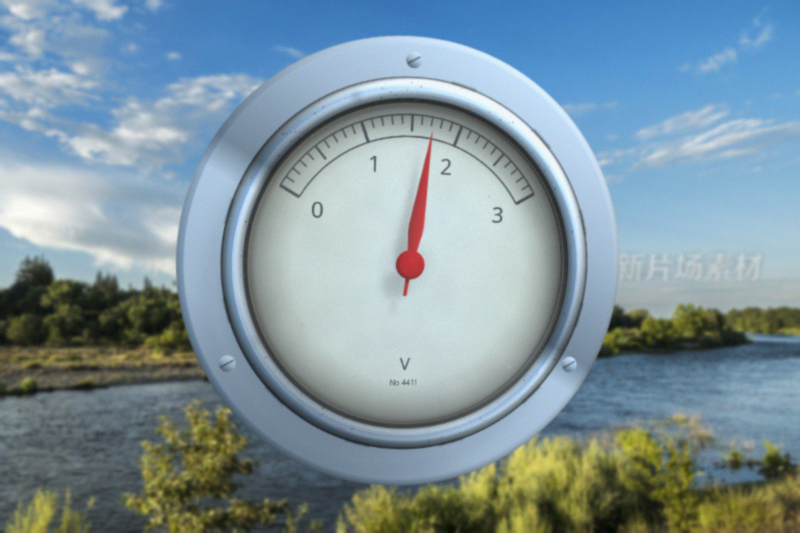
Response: 1.7 V
